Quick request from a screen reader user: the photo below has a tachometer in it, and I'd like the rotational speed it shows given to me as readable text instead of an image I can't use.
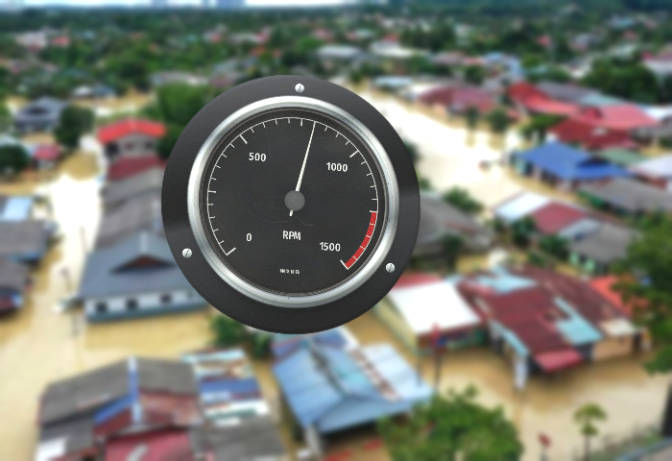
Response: 800 rpm
